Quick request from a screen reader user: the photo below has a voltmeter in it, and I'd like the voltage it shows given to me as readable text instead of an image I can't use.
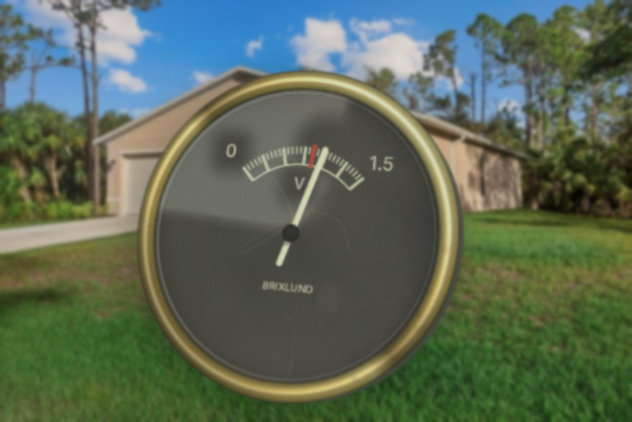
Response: 1 V
